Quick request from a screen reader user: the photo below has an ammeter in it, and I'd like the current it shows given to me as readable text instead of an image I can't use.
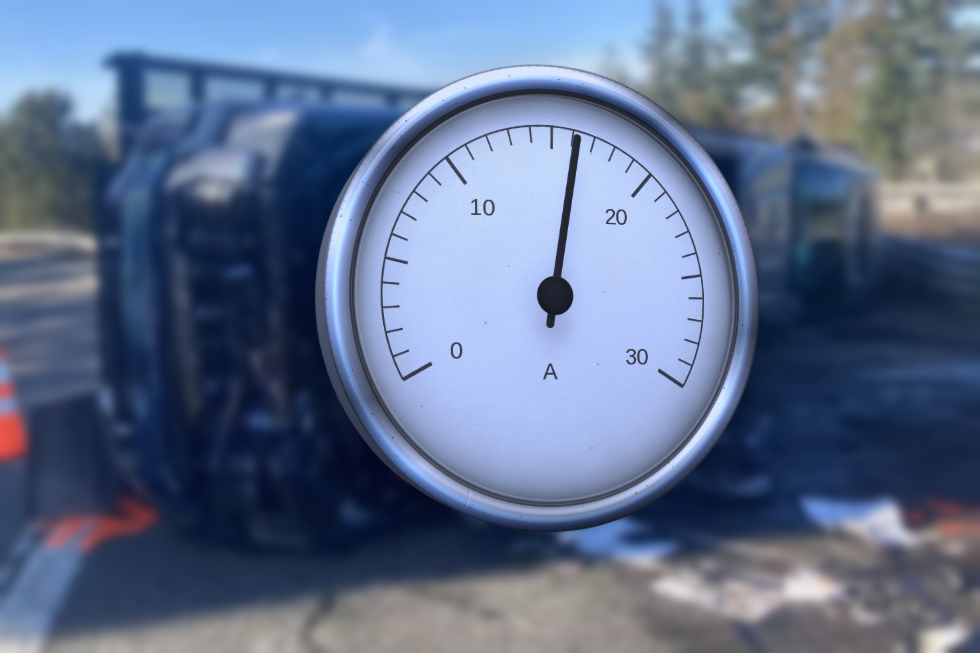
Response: 16 A
